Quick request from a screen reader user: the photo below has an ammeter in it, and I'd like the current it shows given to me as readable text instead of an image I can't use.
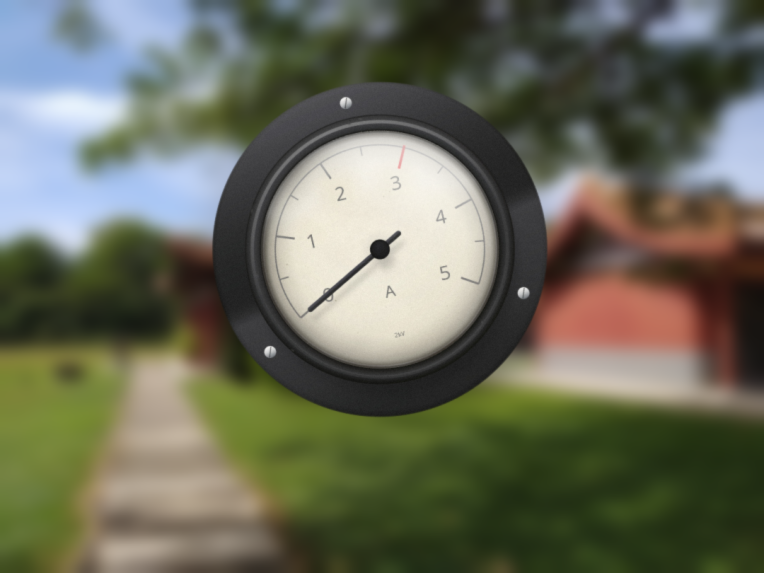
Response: 0 A
